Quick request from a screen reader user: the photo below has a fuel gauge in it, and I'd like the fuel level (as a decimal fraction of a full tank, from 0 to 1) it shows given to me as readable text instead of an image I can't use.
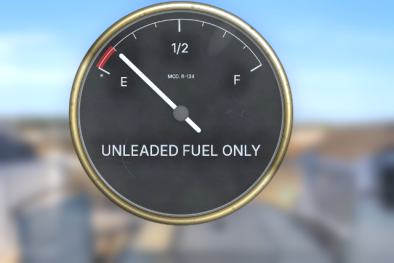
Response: 0.125
